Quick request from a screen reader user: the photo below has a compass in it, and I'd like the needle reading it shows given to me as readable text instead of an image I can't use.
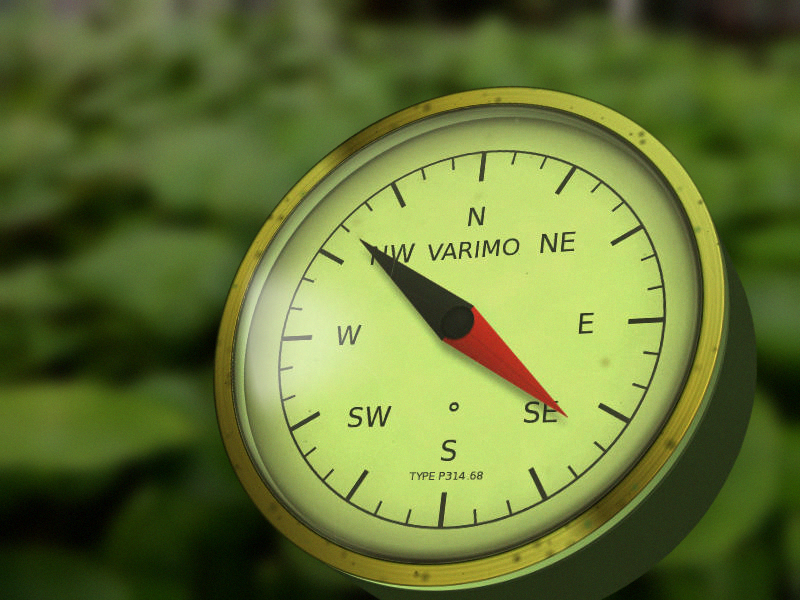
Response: 130 °
